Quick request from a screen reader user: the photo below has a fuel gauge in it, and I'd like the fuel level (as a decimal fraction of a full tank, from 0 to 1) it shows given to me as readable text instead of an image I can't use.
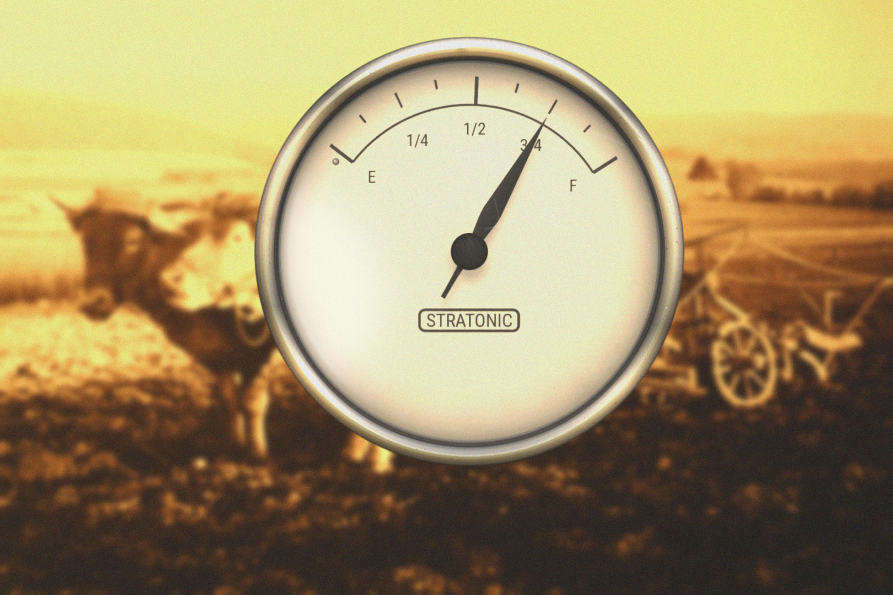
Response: 0.75
